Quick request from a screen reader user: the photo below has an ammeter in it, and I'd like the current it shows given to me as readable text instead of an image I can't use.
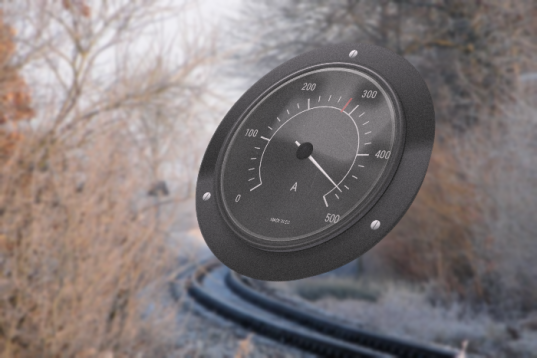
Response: 470 A
